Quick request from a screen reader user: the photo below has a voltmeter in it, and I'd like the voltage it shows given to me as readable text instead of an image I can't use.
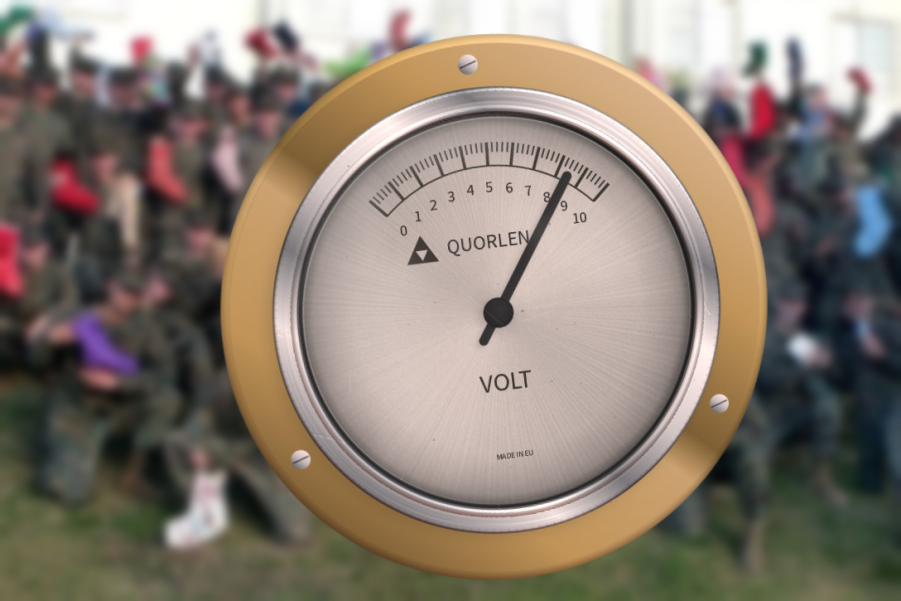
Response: 8.4 V
